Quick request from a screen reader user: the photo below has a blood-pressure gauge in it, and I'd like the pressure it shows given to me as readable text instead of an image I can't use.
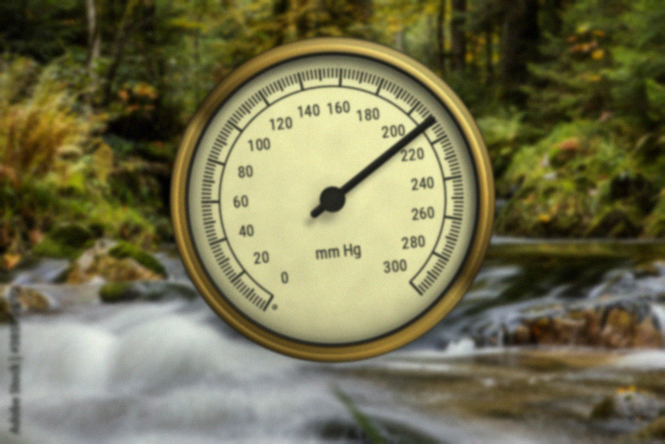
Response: 210 mmHg
